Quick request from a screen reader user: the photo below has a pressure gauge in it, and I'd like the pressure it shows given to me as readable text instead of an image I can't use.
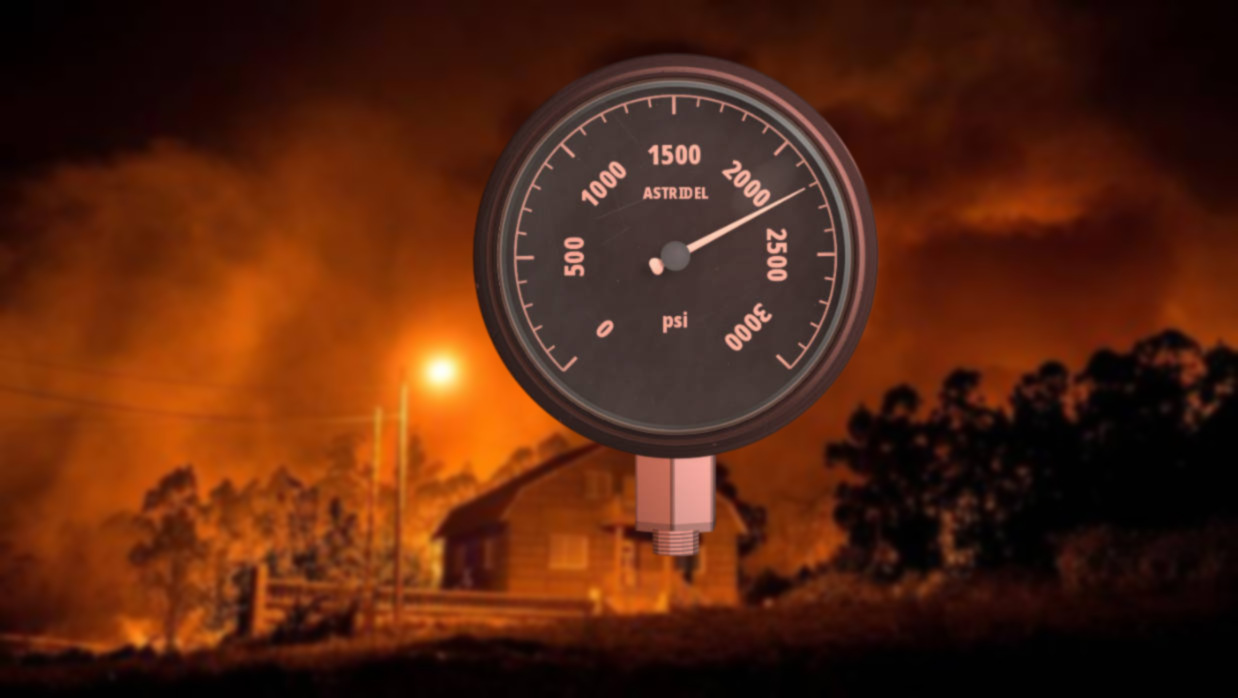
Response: 2200 psi
